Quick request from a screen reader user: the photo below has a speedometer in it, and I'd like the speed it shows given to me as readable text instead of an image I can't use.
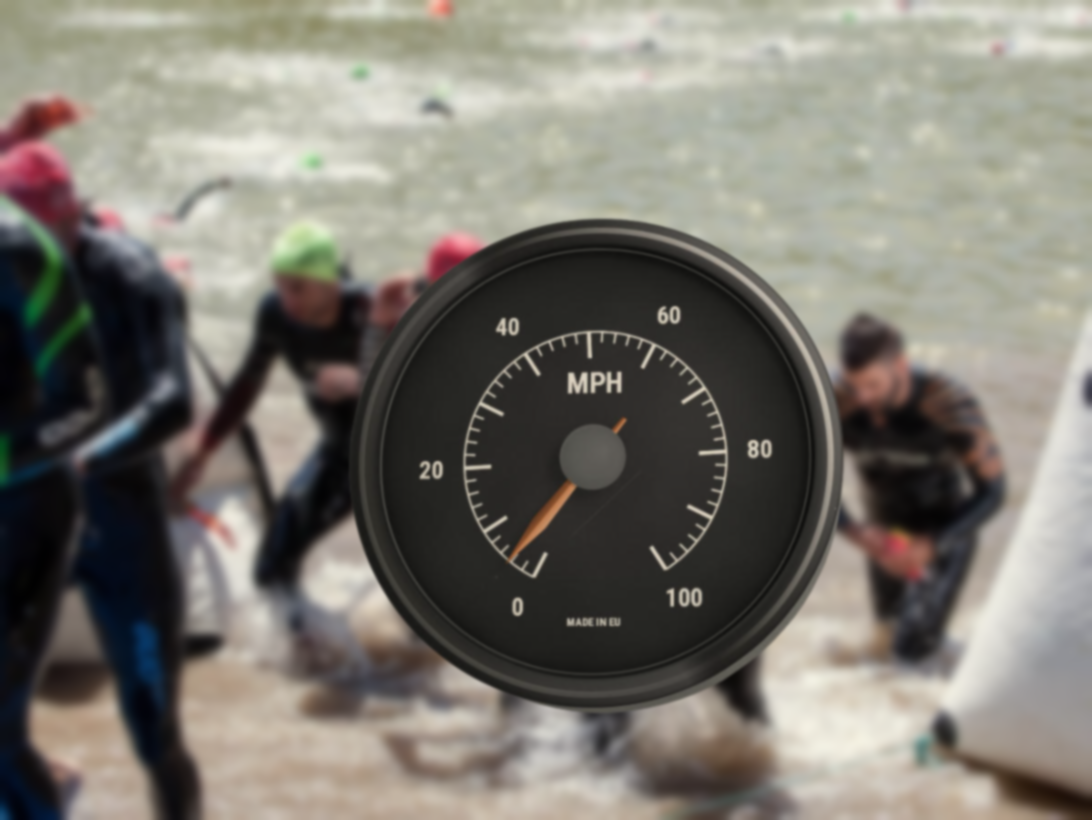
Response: 4 mph
